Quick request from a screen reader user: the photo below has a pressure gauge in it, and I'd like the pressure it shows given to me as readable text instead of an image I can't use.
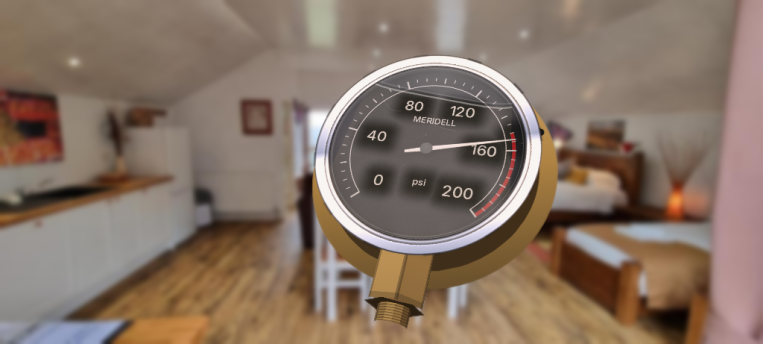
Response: 155 psi
